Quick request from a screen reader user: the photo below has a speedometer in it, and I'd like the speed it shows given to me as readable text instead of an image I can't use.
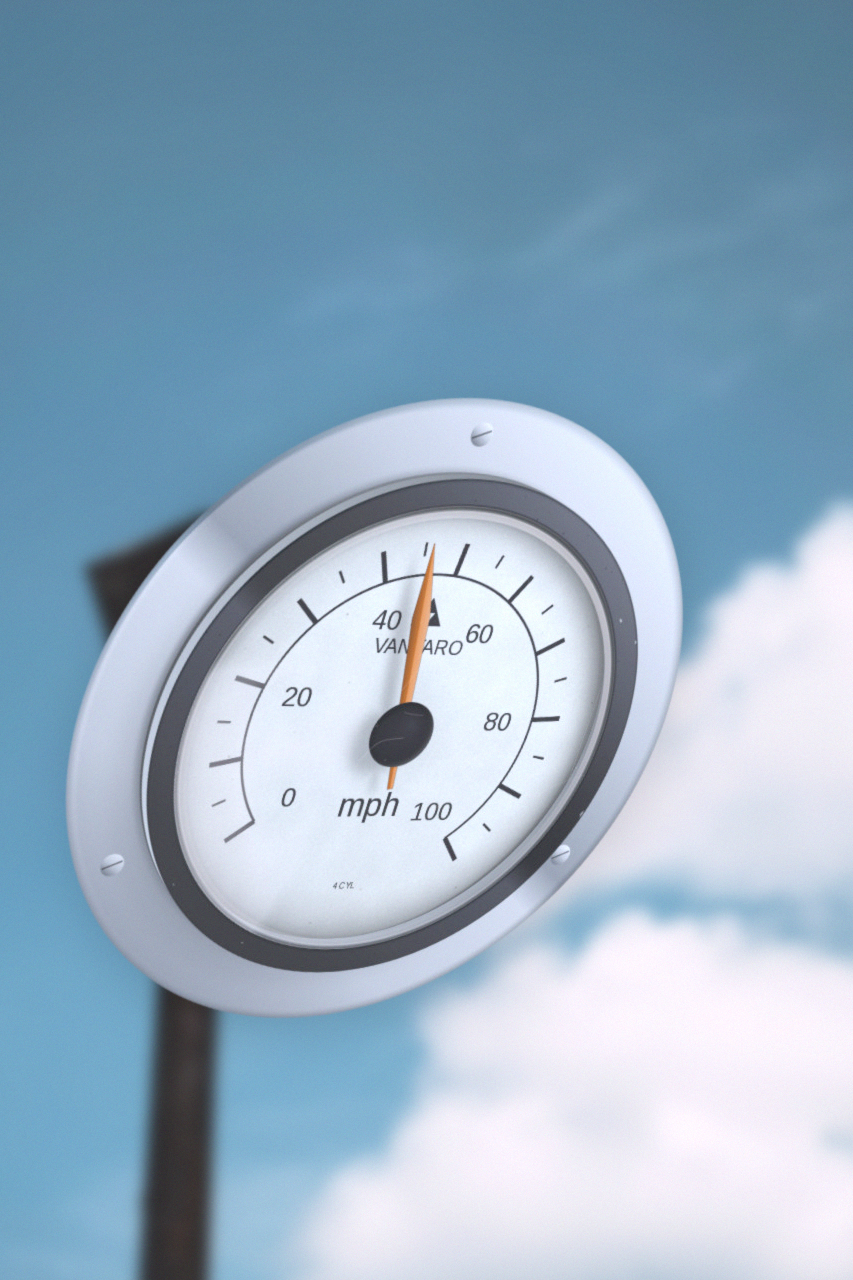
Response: 45 mph
